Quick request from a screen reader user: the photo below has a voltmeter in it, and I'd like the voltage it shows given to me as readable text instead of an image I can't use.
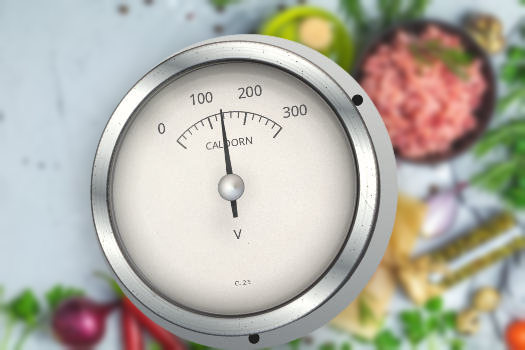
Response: 140 V
